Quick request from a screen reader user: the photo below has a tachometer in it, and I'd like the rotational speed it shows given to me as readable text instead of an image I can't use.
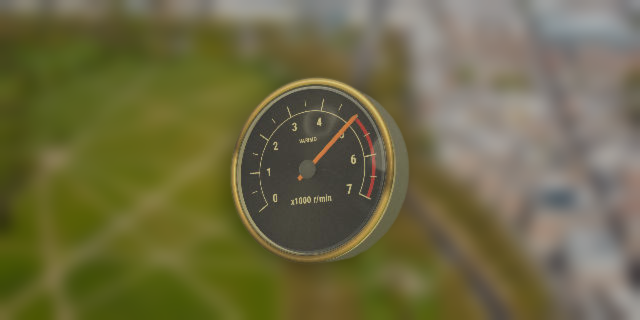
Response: 5000 rpm
